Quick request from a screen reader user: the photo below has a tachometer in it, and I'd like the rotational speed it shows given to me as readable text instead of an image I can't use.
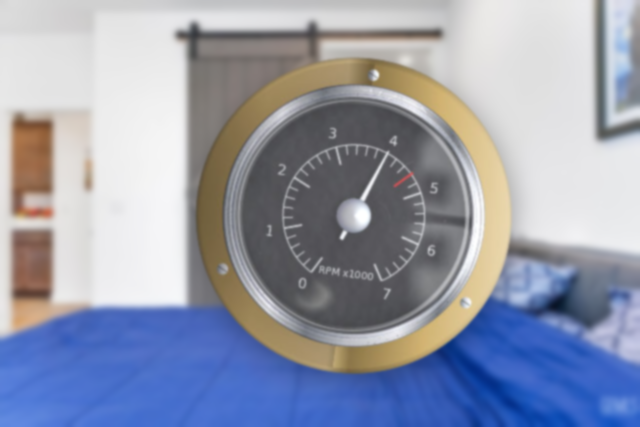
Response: 4000 rpm
